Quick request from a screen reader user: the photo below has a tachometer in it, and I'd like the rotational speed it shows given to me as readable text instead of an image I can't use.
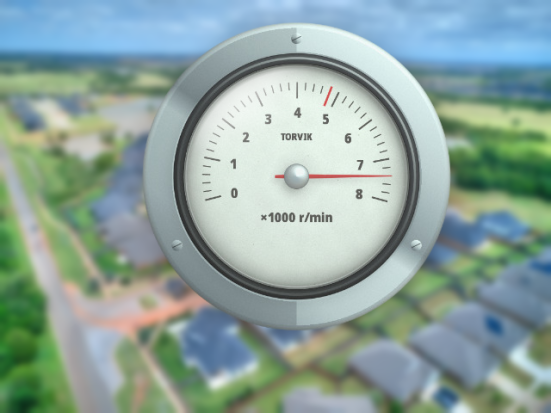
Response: 7400 rpm
